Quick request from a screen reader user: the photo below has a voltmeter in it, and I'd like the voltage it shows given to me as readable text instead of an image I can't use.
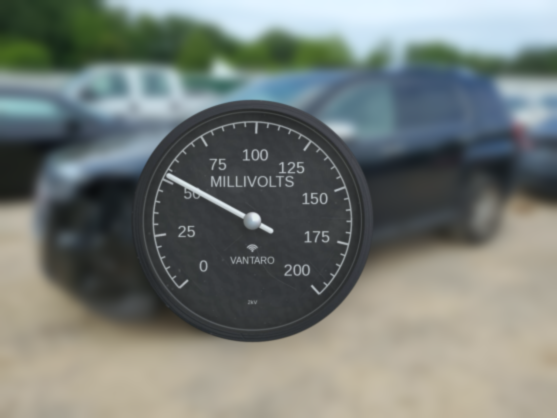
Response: 52.5 mV
